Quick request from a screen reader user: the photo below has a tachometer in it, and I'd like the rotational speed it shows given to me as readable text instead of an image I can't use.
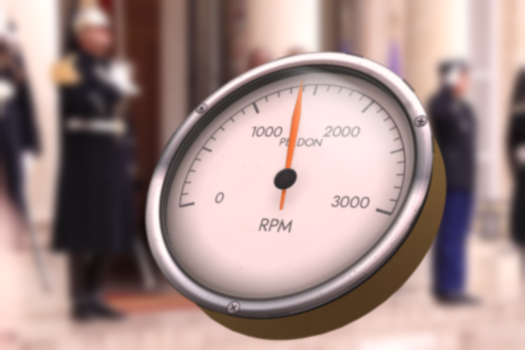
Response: 1400 rpm
